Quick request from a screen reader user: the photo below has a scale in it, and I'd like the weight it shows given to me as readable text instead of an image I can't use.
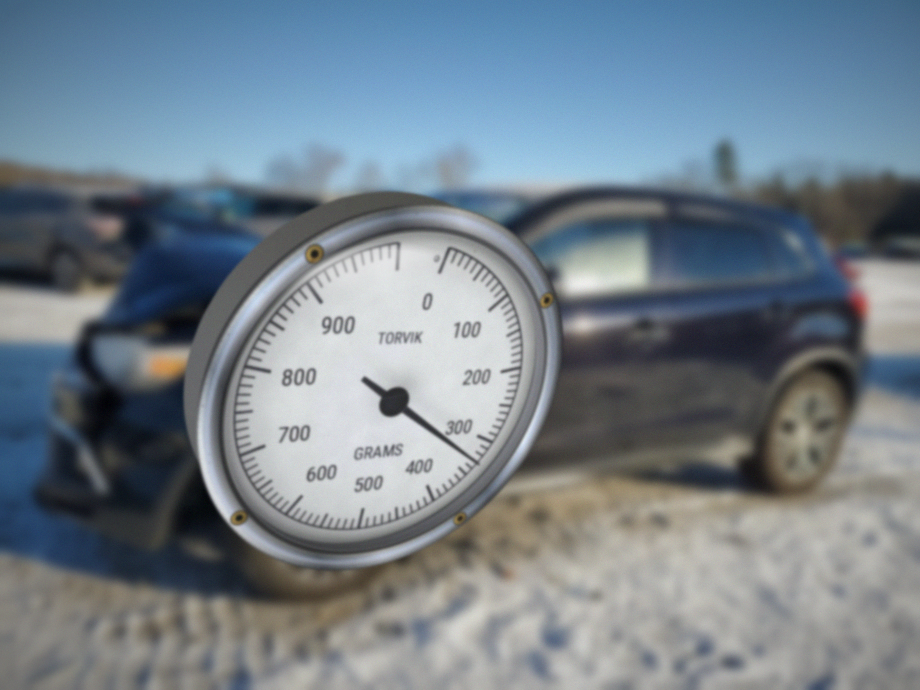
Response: 330 g
